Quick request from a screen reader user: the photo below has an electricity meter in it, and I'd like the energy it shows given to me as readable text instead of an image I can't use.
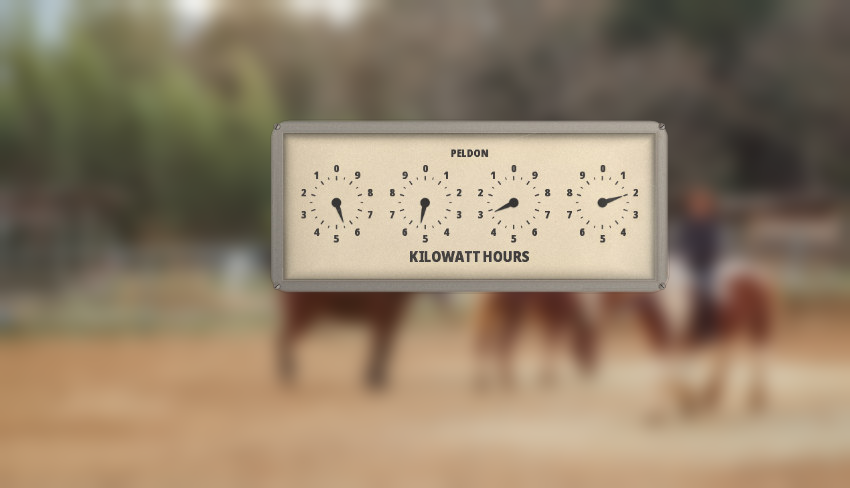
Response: 5532 kWh
